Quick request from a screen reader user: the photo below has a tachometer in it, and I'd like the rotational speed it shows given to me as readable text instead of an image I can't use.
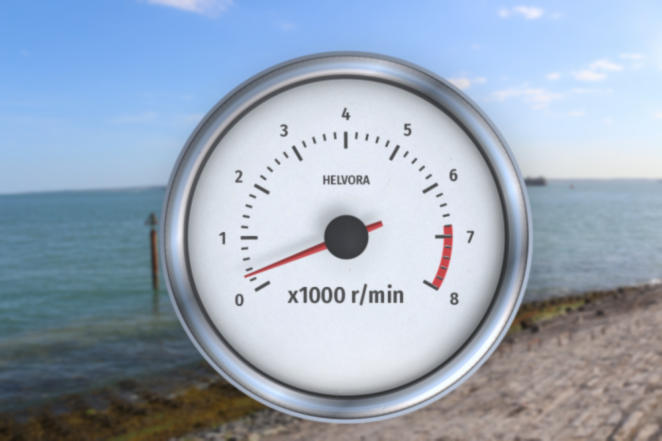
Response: 300 rpm
